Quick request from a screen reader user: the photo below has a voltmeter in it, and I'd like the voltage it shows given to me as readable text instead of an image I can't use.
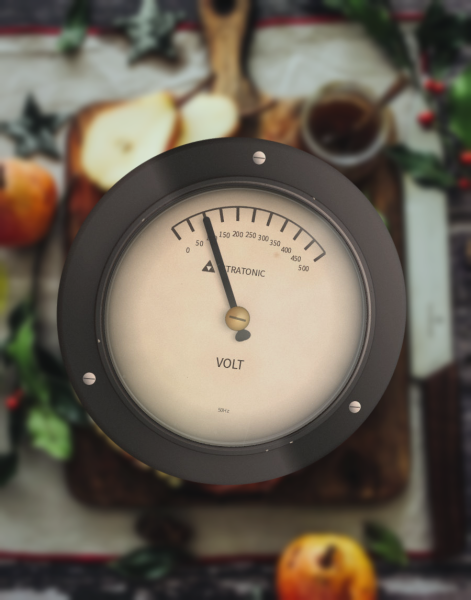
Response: 100 V
